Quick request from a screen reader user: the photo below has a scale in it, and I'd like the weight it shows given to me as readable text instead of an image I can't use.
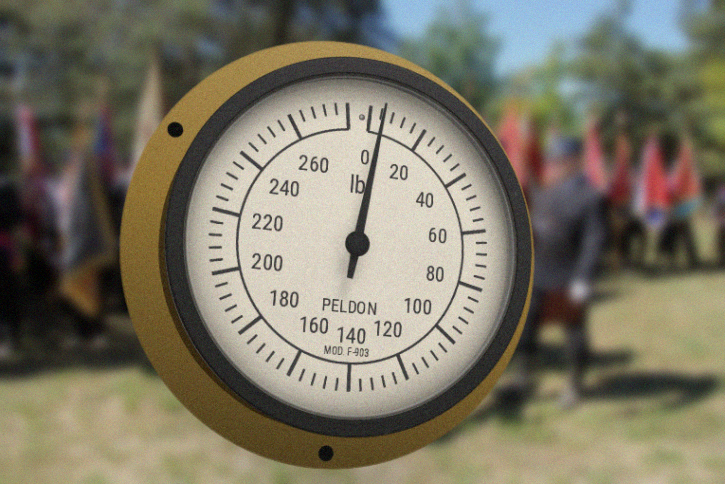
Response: 4 lb
